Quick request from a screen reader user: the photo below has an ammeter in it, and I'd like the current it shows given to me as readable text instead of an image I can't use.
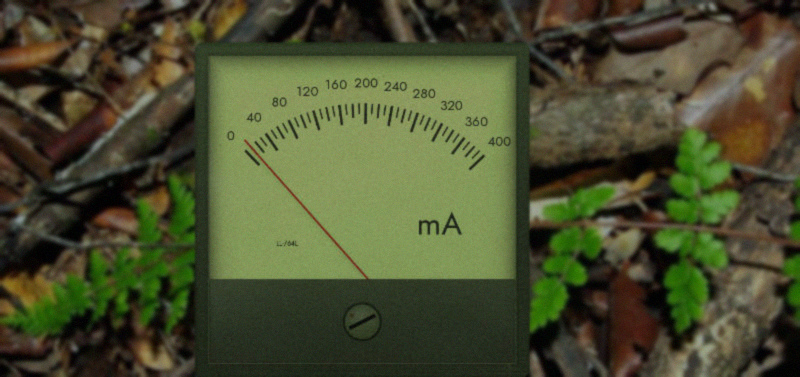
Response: 10 mA
